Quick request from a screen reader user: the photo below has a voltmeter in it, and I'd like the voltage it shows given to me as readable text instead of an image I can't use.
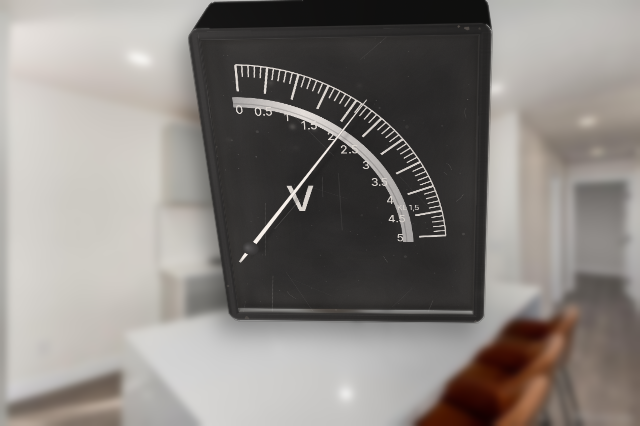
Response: 2.1 V
